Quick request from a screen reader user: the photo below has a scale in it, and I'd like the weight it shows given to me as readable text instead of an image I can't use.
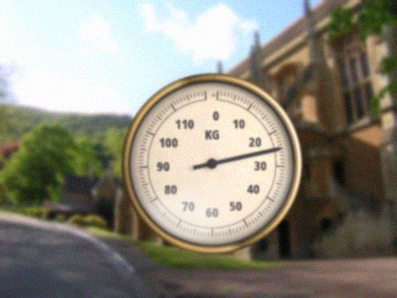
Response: 25 kg
